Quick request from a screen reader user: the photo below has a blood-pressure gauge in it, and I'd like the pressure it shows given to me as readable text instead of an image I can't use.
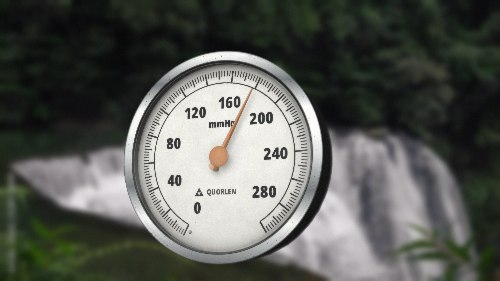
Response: 180 mmHg
